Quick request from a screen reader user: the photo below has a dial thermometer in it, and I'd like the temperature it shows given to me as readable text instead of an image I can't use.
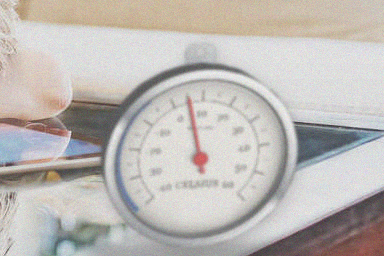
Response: 5 °C
